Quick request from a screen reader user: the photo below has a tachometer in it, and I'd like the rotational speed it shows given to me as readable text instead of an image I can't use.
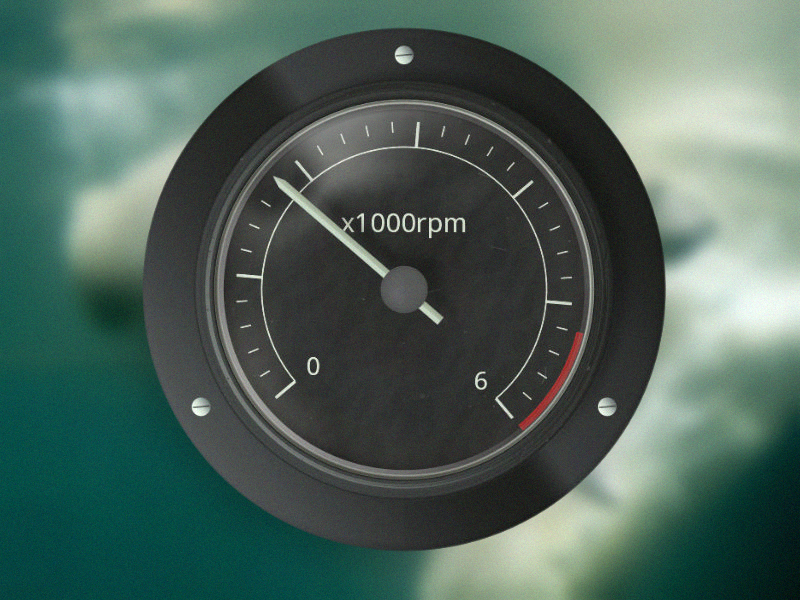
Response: 1800 rpm
